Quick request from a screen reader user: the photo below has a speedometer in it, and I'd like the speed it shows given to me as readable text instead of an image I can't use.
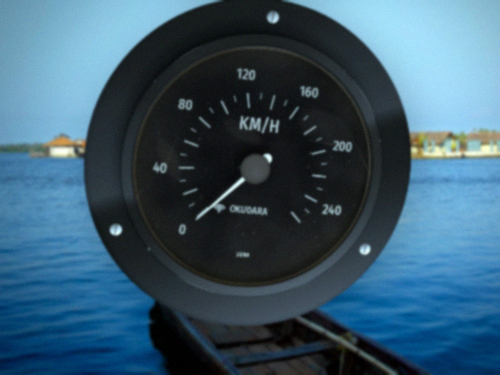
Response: 0 km/h
